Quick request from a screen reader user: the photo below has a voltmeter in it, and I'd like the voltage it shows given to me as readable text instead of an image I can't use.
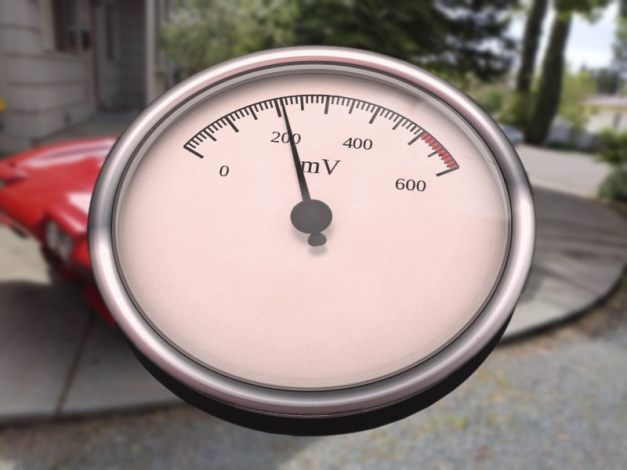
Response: 210 mV
